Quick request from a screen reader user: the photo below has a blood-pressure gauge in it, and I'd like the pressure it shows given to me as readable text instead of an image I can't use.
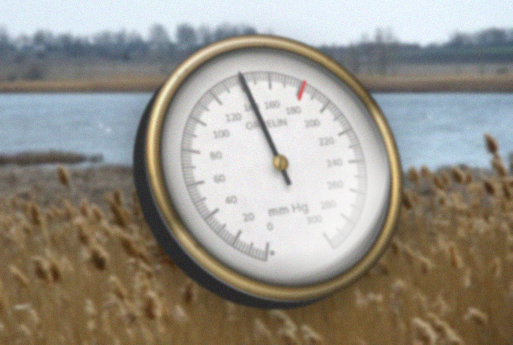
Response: 140 mmHg
